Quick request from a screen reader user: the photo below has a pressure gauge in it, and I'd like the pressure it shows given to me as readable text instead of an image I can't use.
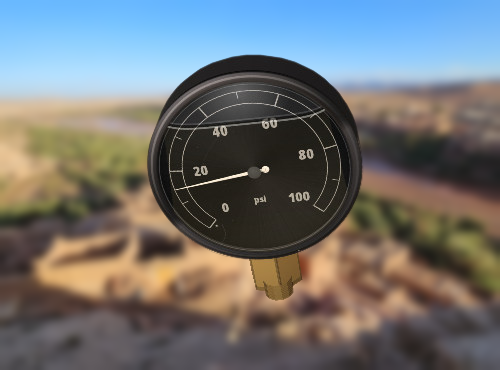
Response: 15 psi
